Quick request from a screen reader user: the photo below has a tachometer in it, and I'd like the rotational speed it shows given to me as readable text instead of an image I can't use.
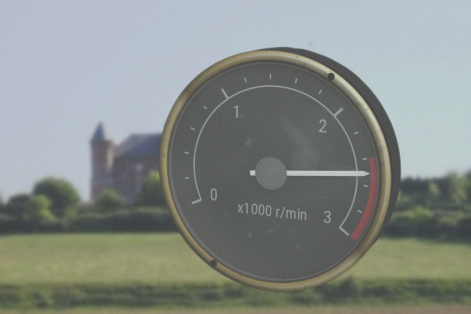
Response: 2500 rpm
